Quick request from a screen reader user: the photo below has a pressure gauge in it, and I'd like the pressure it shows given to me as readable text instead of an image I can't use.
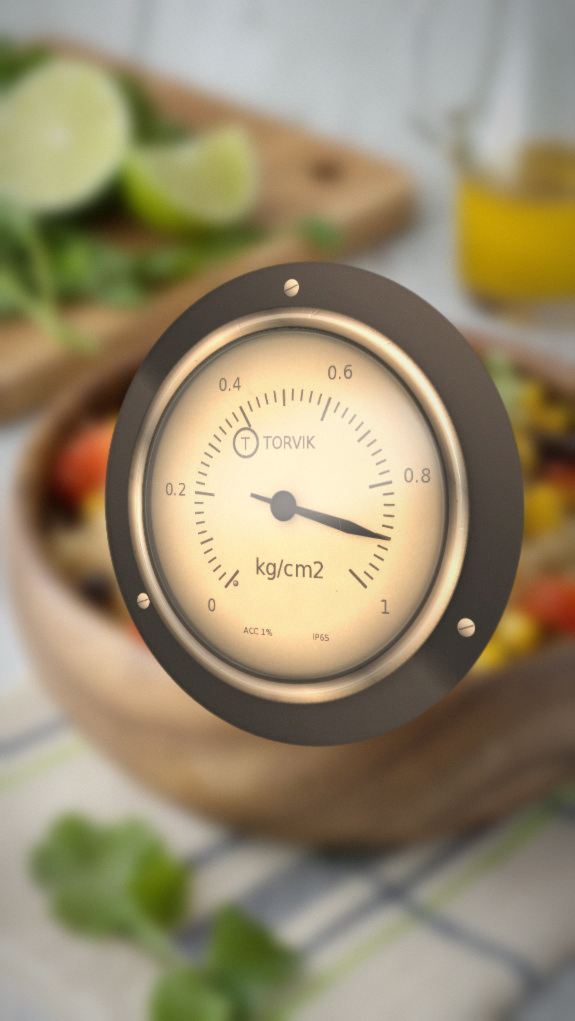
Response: 0.9 kg/cm²
